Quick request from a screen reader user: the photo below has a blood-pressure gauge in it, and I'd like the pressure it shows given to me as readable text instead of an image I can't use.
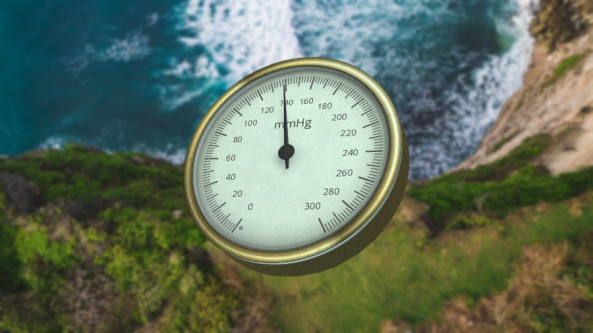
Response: 140 mmHg
